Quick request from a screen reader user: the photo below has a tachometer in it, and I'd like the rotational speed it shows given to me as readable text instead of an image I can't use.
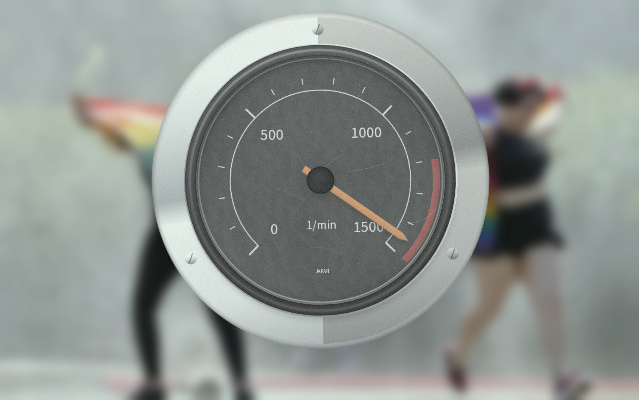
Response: 1450 rpm
